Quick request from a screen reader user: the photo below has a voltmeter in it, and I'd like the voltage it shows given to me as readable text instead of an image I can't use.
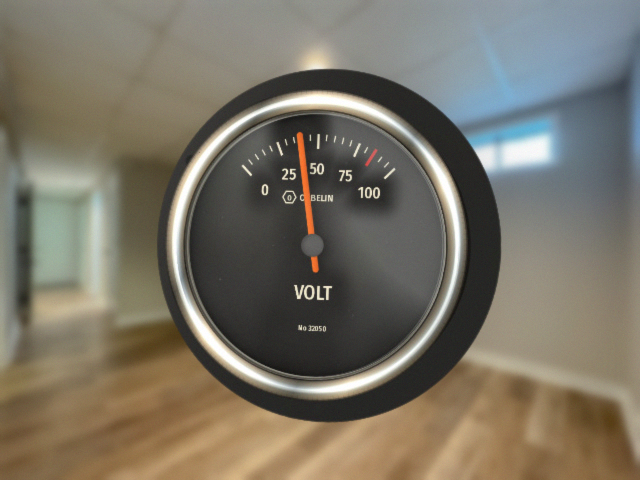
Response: 40 V
